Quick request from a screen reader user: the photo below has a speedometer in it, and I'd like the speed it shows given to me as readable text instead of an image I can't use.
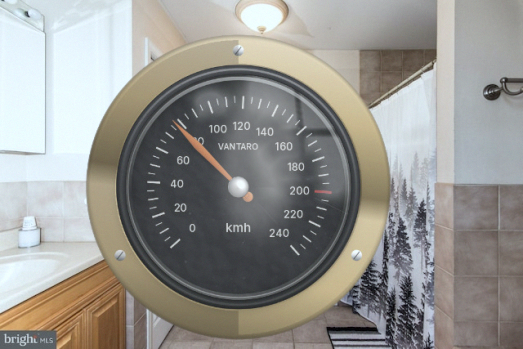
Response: 77.5 km/h
